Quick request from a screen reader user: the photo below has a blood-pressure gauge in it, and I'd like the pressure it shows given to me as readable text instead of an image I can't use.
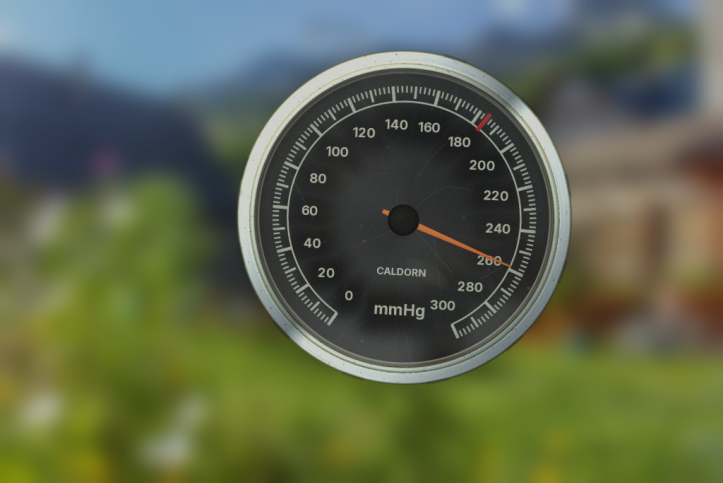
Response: 258 mmHg
